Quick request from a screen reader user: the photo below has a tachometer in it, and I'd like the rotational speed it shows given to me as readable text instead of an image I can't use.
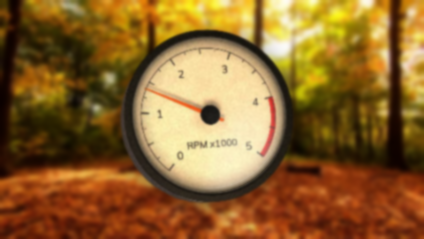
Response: 1375 rpm
